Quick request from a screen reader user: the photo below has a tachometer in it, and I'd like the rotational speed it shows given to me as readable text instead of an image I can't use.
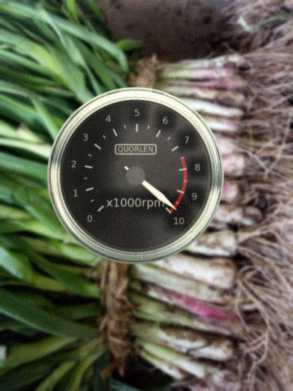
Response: 9750 rpm
